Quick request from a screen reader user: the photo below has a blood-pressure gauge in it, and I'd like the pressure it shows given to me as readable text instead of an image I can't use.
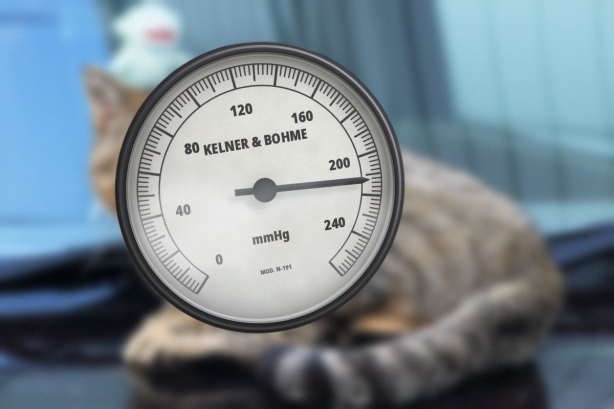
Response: 212 mmHg
